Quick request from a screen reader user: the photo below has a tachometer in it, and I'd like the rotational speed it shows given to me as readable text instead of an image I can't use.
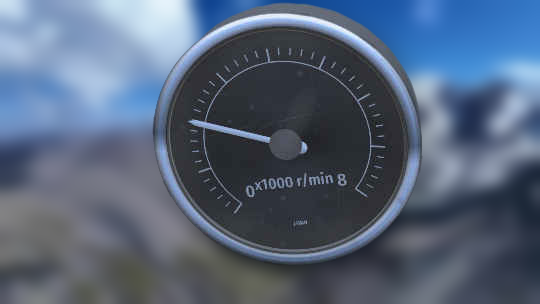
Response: 2000 rpm
